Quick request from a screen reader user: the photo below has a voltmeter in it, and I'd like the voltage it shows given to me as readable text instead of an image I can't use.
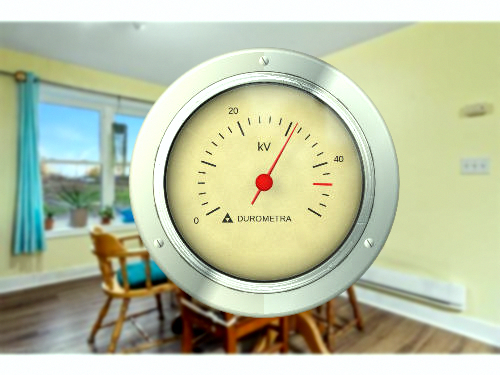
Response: 31 kV
